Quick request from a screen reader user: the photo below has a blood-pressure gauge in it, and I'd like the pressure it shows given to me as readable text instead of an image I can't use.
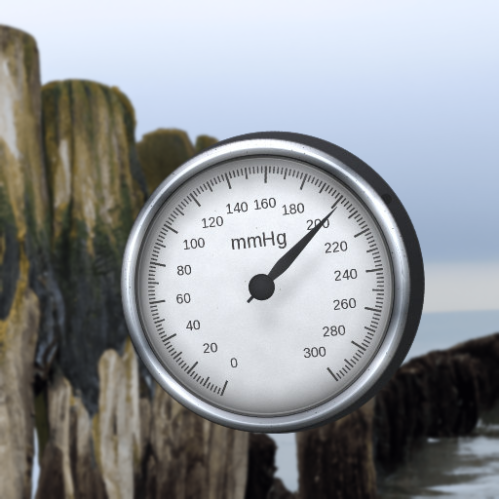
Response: 202 mmHg
